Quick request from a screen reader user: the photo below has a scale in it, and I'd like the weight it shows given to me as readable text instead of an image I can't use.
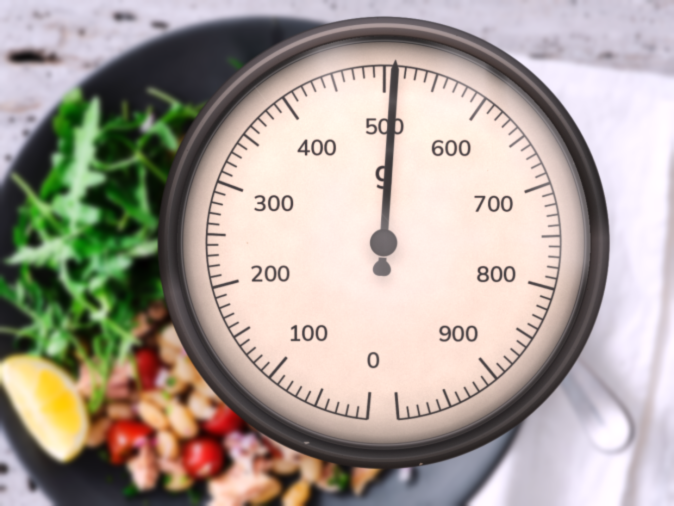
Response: 510 g
